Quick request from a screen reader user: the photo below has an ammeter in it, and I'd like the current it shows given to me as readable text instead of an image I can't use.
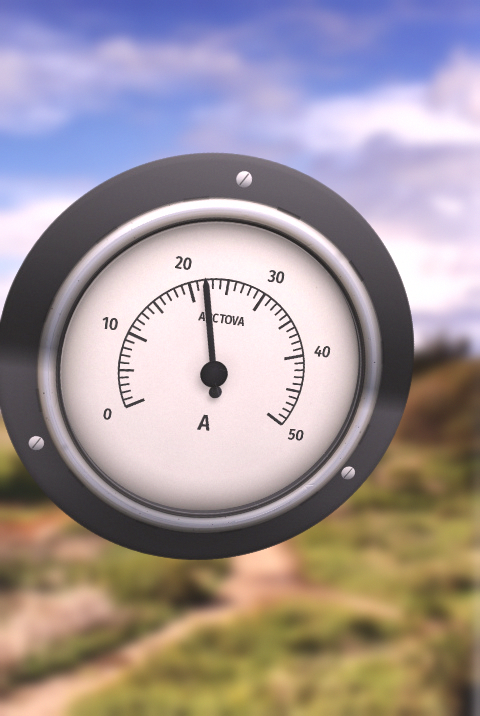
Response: 22 A
